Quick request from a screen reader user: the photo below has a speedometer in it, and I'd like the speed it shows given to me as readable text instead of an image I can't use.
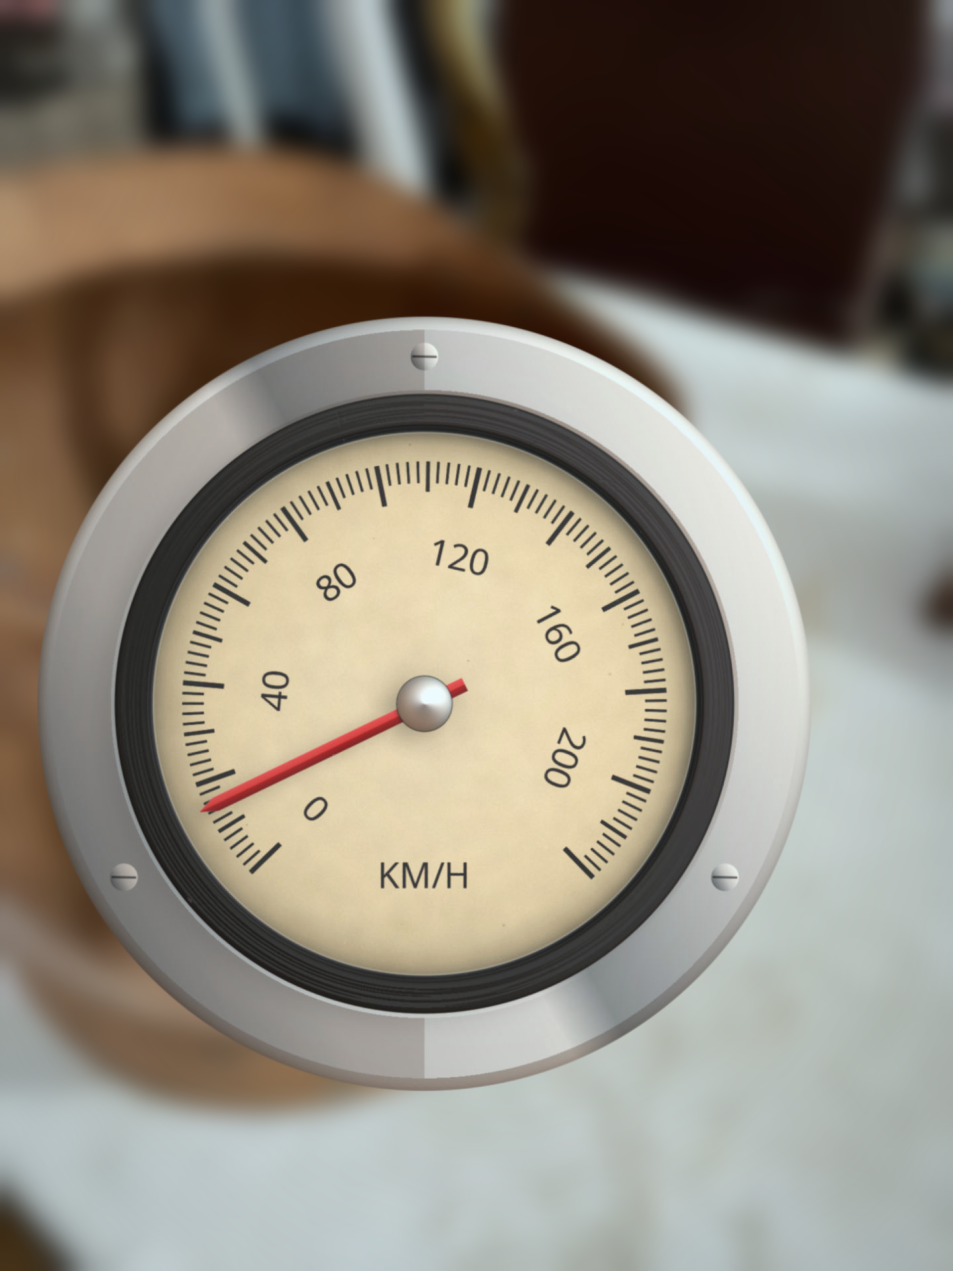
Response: 15 km/h
